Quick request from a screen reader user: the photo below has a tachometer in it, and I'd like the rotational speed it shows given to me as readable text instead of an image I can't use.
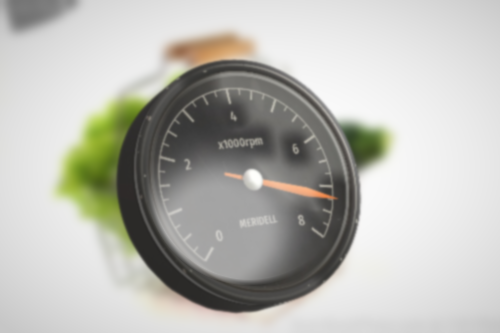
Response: 7250 rpm
